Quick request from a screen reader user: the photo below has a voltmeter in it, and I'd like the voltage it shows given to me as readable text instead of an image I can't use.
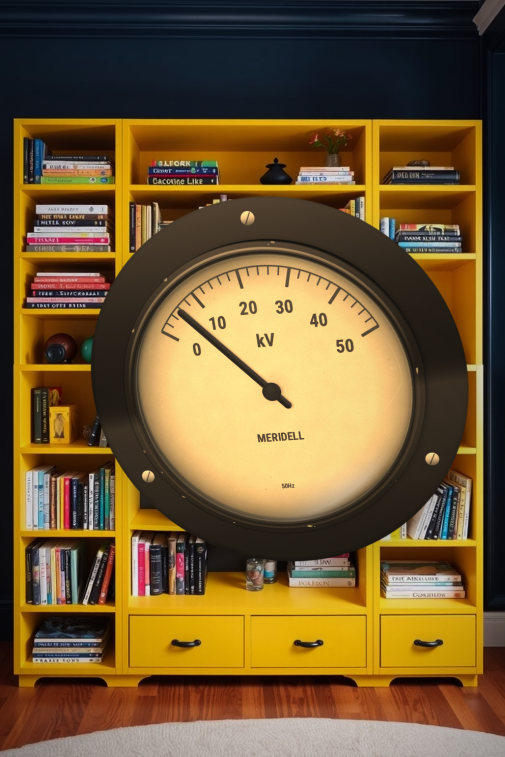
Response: 6 kV
